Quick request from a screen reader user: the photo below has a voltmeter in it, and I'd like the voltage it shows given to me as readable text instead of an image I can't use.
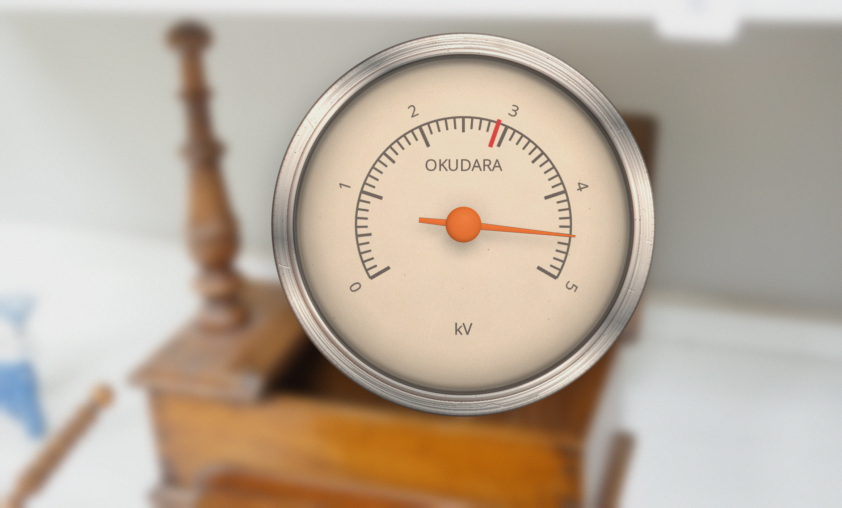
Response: 4.5 kV
